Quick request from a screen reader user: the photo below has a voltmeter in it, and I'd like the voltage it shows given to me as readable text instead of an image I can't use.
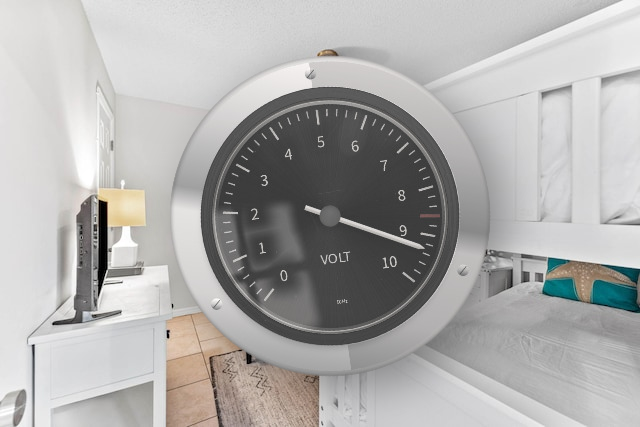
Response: 9.3 V
